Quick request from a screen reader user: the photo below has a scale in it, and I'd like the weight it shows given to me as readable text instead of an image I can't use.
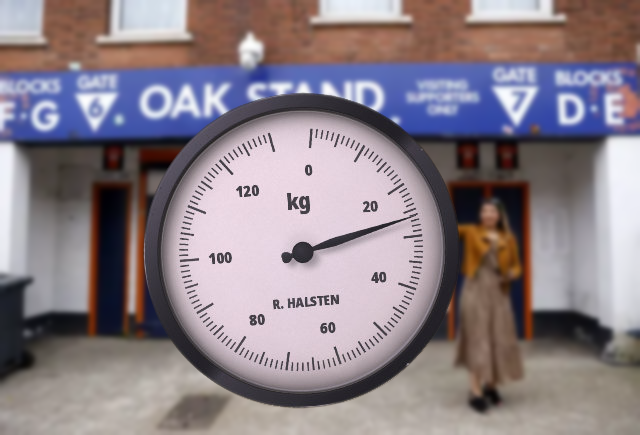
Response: 26 kg
